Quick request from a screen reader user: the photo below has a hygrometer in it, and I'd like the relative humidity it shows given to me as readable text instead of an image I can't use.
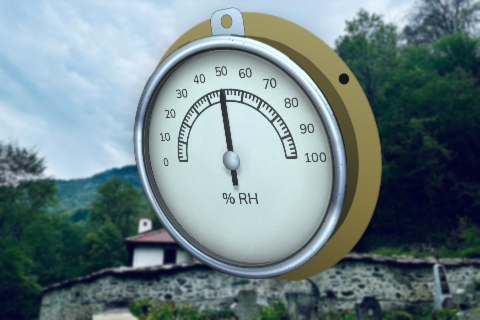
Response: 50 %
